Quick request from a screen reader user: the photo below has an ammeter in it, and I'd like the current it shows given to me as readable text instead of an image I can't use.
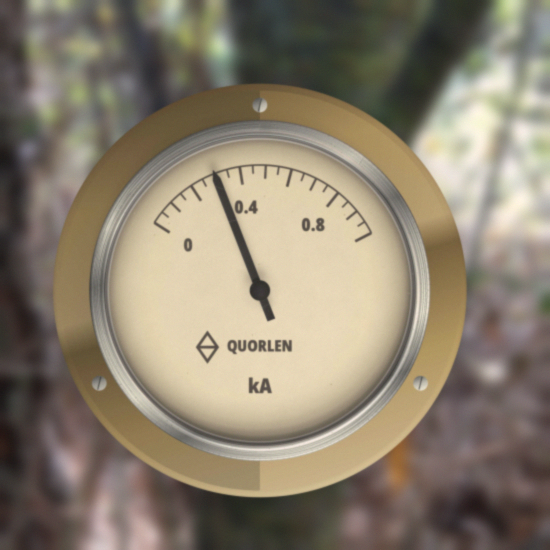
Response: 0.3 kA
